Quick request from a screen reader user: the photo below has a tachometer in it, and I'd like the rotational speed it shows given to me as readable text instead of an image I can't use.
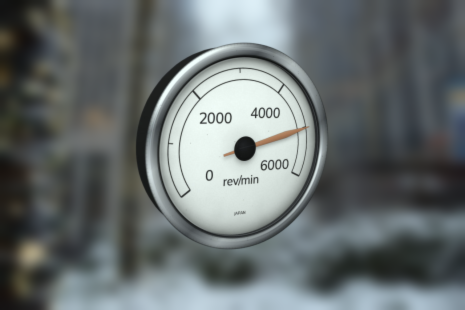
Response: 5000 rpm
